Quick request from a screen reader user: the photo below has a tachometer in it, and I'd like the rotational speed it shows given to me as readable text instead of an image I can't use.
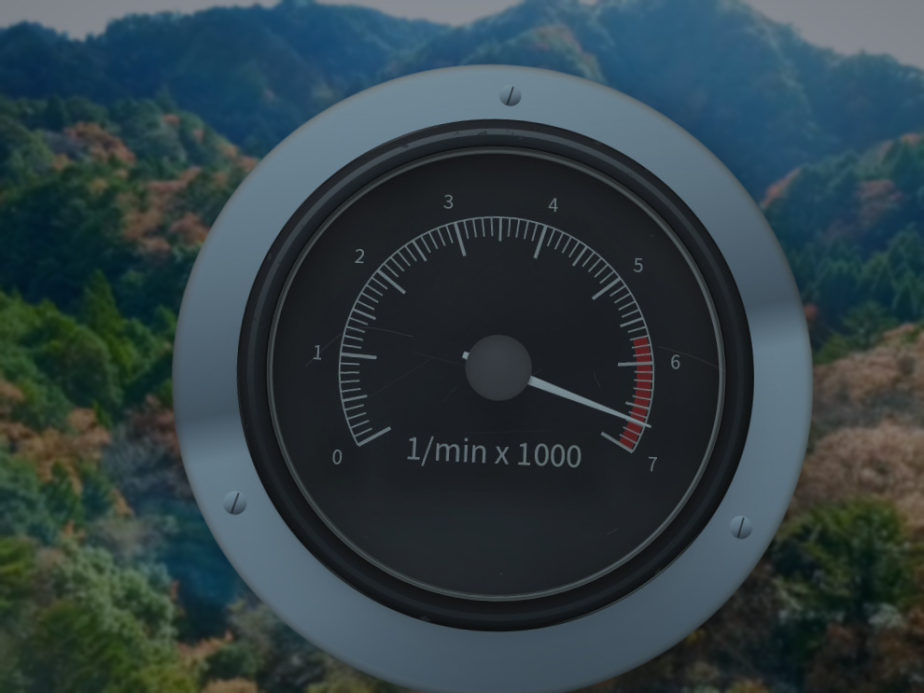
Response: 6700 rpm
